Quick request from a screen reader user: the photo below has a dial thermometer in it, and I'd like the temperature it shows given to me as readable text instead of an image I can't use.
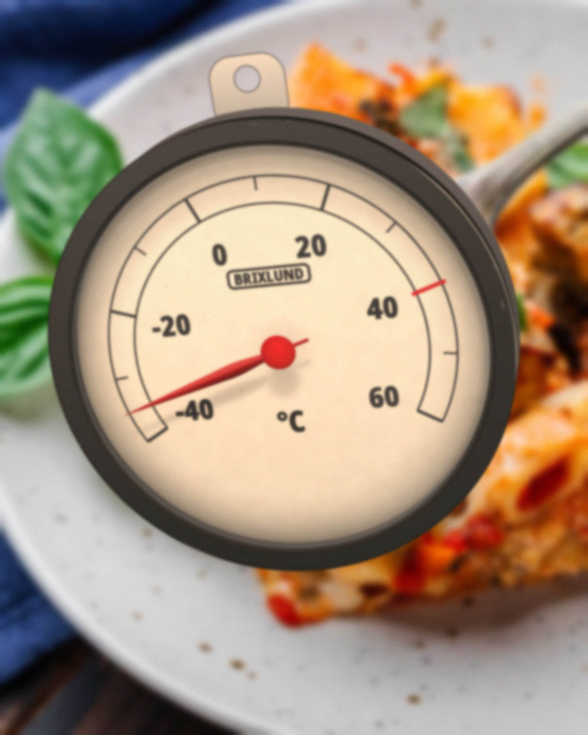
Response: -35 °C
